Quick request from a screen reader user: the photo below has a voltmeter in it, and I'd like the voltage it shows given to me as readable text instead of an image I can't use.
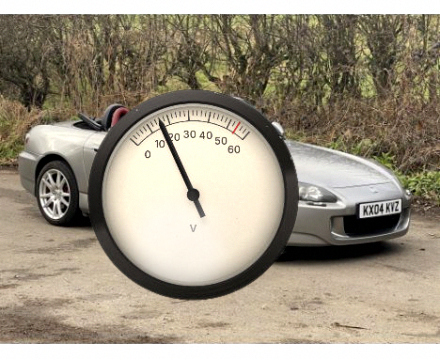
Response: 16 V
